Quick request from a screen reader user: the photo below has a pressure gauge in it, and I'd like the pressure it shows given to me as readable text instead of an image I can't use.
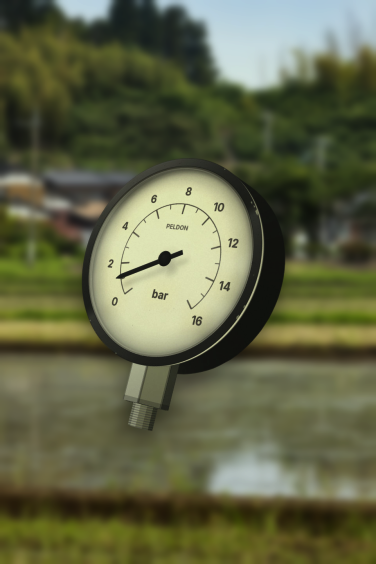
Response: 1 bar
